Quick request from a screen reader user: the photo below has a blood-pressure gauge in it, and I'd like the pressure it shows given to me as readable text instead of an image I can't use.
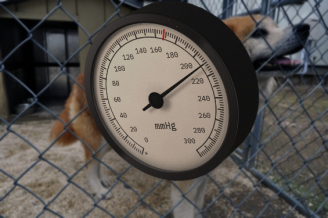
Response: 210 mmHg
